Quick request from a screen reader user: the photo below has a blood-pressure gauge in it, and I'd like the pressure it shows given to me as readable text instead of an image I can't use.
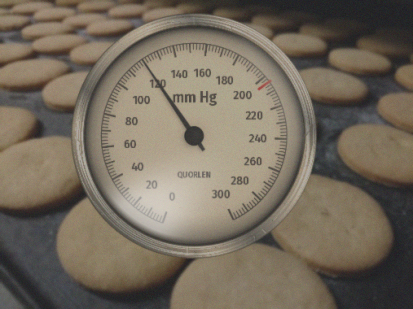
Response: 120 mmHg
